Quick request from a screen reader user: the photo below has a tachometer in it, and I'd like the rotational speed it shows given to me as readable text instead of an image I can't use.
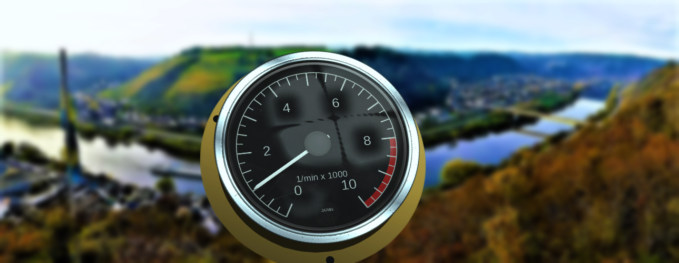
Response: 1000 rpm
